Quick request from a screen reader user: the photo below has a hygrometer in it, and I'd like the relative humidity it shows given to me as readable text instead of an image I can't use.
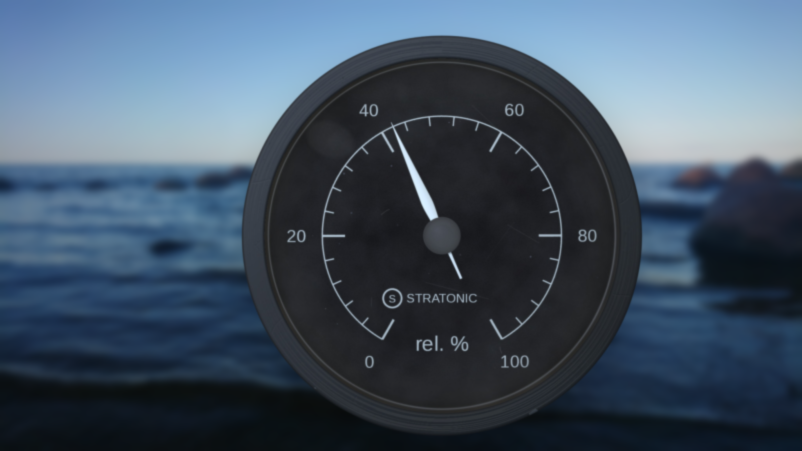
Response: 42 %
